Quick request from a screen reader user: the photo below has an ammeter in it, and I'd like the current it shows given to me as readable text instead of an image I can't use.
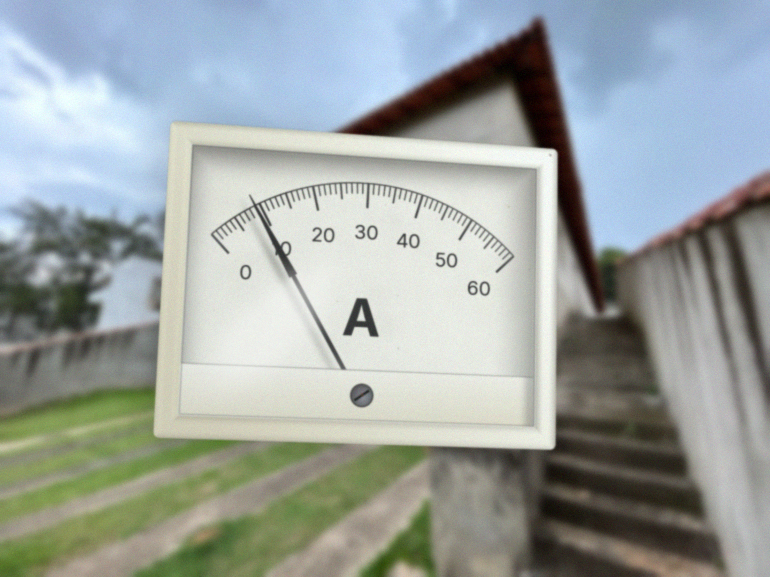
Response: 9 A
